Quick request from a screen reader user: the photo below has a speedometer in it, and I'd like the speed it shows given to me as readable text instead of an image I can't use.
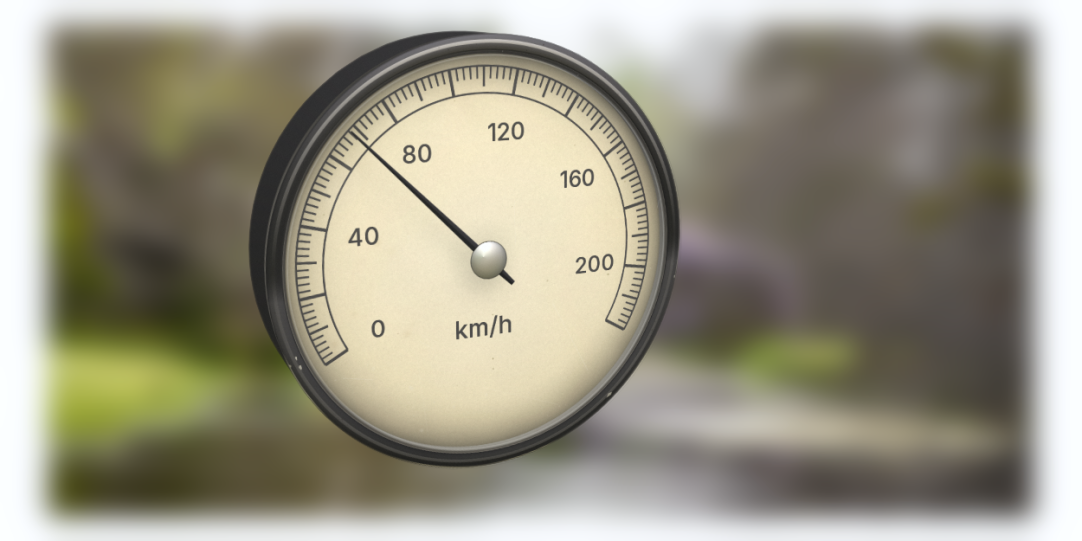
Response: 68 km/h
